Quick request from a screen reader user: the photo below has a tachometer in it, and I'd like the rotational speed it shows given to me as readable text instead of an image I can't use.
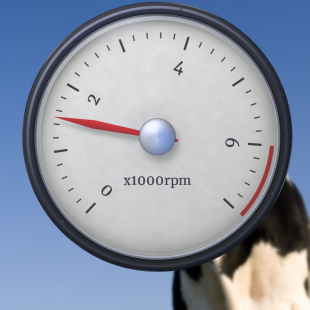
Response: 1500 rpm
